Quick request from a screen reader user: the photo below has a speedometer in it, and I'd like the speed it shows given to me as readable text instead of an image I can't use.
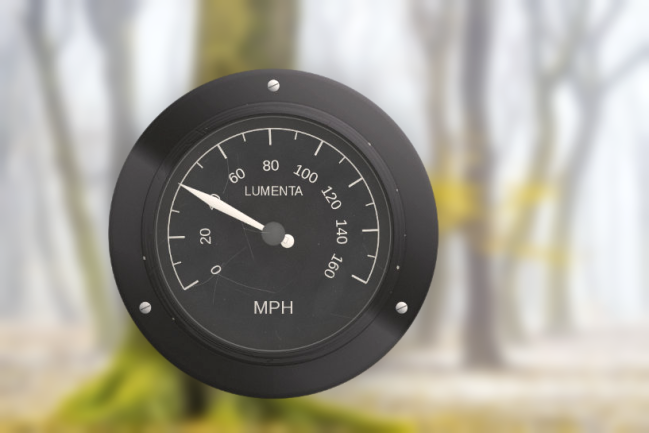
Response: 40 mph
